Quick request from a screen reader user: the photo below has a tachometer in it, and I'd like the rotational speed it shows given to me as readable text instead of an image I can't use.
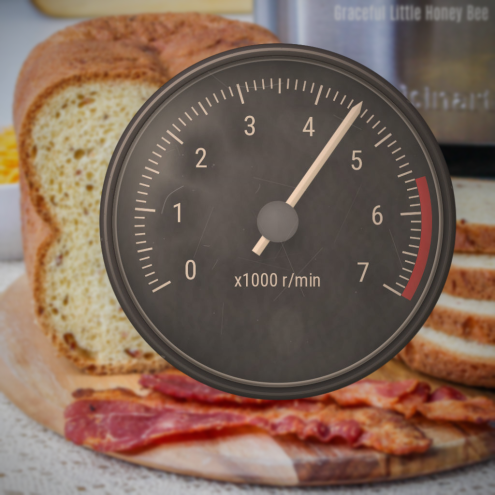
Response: 4500 rpm
